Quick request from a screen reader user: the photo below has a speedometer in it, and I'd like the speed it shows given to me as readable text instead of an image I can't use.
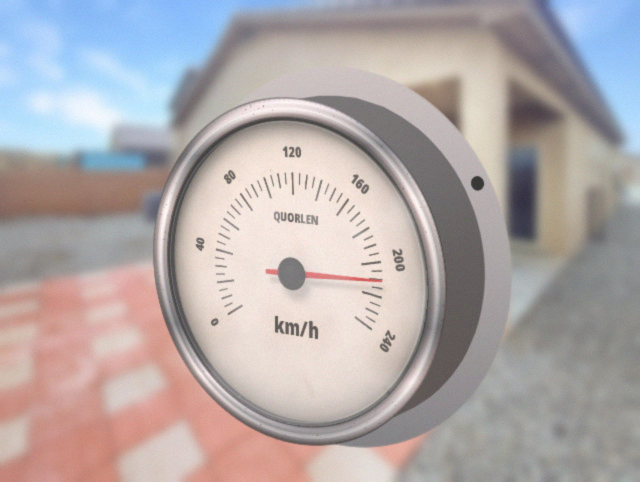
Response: 210 km/h
